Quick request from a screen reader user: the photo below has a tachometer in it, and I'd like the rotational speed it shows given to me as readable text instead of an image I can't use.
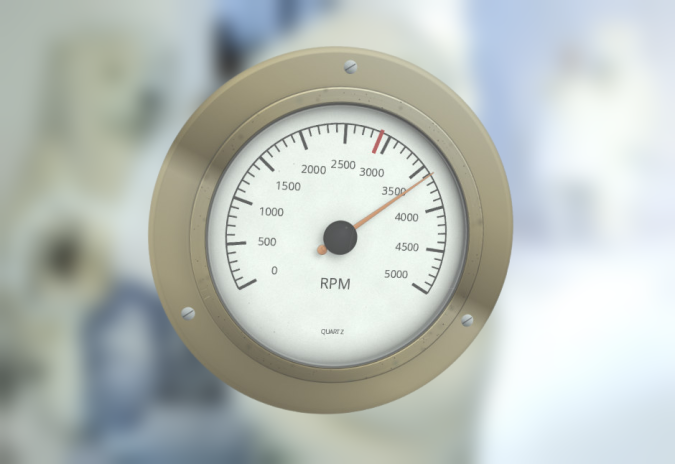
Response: 3600 rpm
